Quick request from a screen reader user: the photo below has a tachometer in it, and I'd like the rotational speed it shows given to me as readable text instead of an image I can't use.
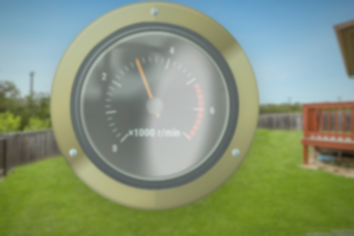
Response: 3000 rpm
